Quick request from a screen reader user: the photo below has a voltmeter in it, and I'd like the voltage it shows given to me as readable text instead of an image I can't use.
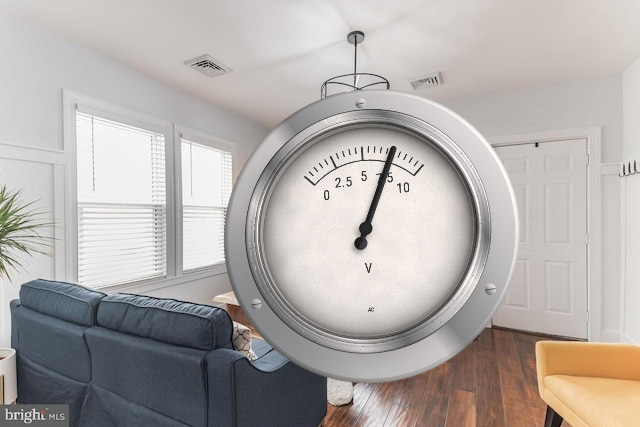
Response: 7.5 V
